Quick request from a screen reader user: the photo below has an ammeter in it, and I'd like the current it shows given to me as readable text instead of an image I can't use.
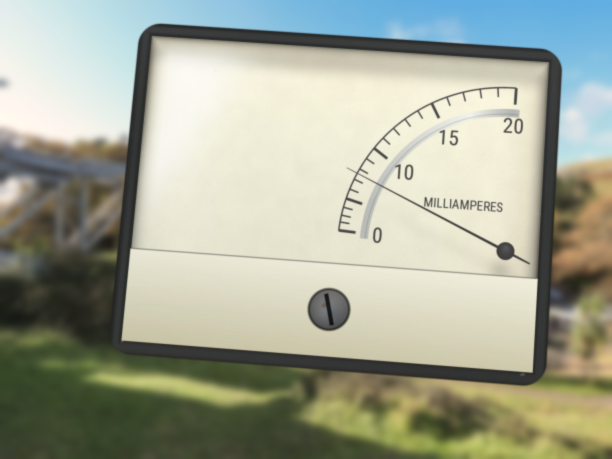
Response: 7.5 mA
